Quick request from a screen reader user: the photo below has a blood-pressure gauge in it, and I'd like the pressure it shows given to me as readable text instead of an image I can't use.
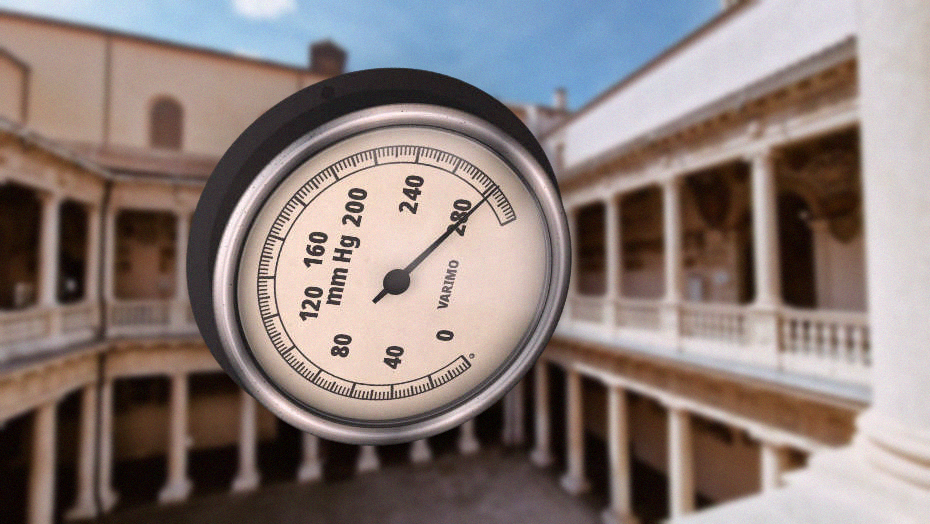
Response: 280 mmHg
